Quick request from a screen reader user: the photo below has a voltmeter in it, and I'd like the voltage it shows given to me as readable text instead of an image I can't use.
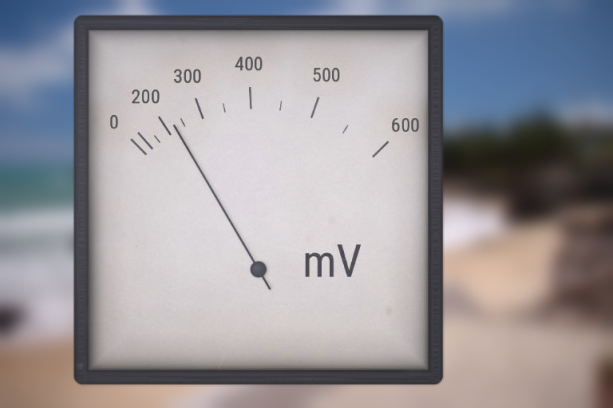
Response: 225 mV
